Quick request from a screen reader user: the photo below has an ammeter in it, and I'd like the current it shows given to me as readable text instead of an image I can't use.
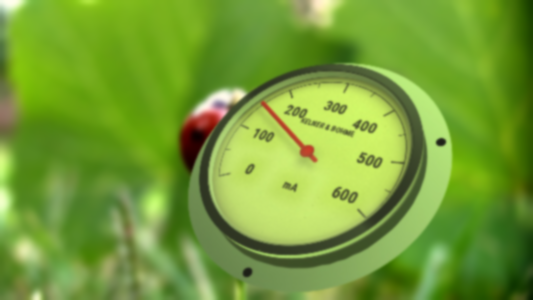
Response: 150 mA
